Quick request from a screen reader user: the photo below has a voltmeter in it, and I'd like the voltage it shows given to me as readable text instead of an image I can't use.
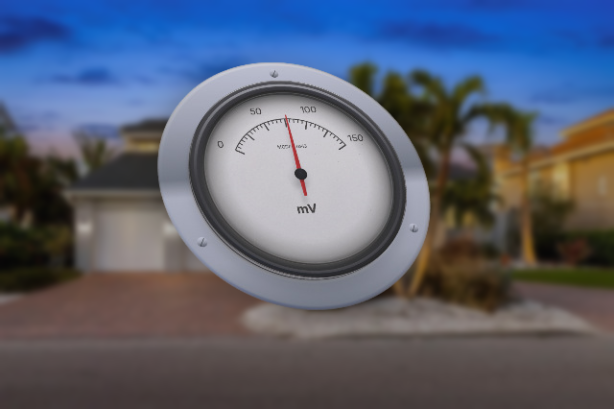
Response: 75 mV
